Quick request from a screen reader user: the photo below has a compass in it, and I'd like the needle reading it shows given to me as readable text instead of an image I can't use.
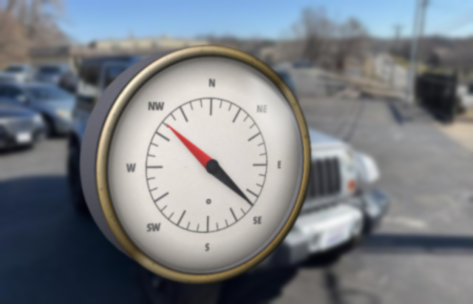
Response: 310 °
